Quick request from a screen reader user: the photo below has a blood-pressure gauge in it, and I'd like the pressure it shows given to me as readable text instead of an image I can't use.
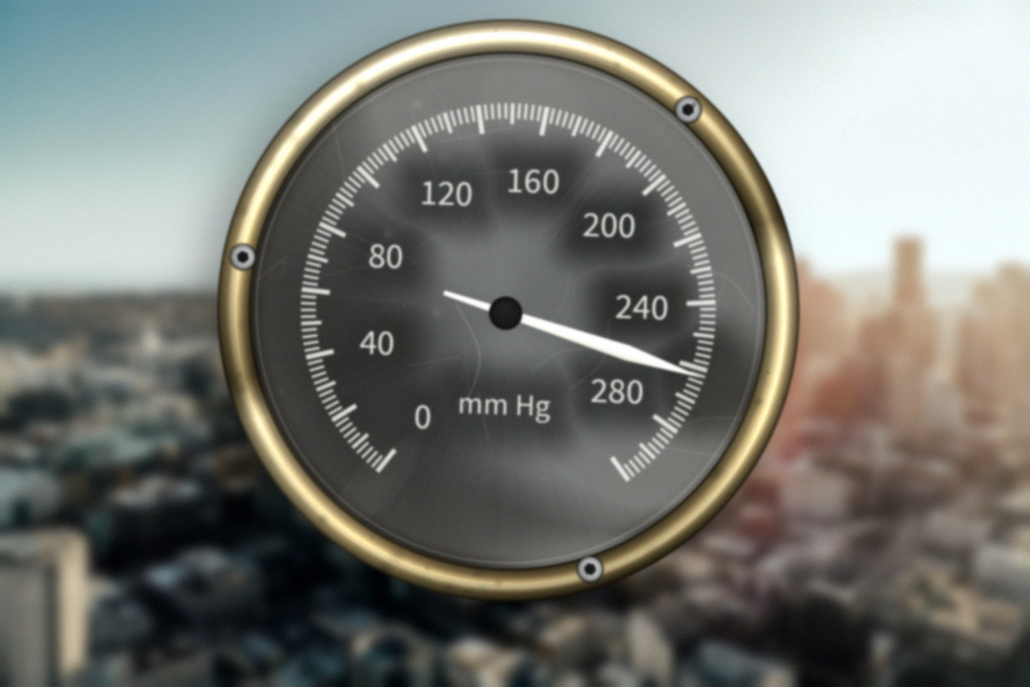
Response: 262 mmHg
